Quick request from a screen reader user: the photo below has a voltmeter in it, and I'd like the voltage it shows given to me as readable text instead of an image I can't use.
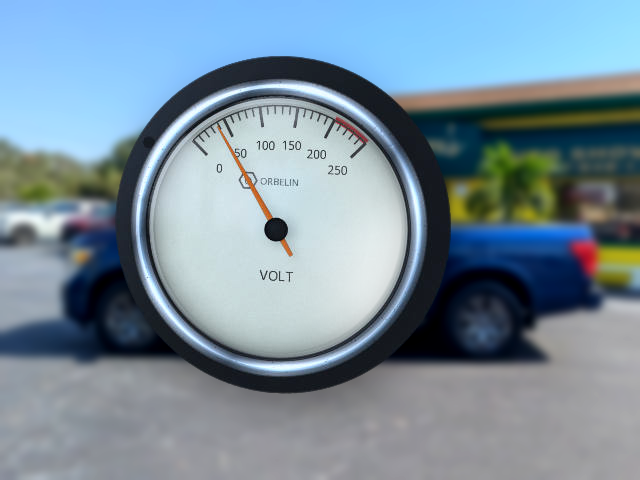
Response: 40 V
